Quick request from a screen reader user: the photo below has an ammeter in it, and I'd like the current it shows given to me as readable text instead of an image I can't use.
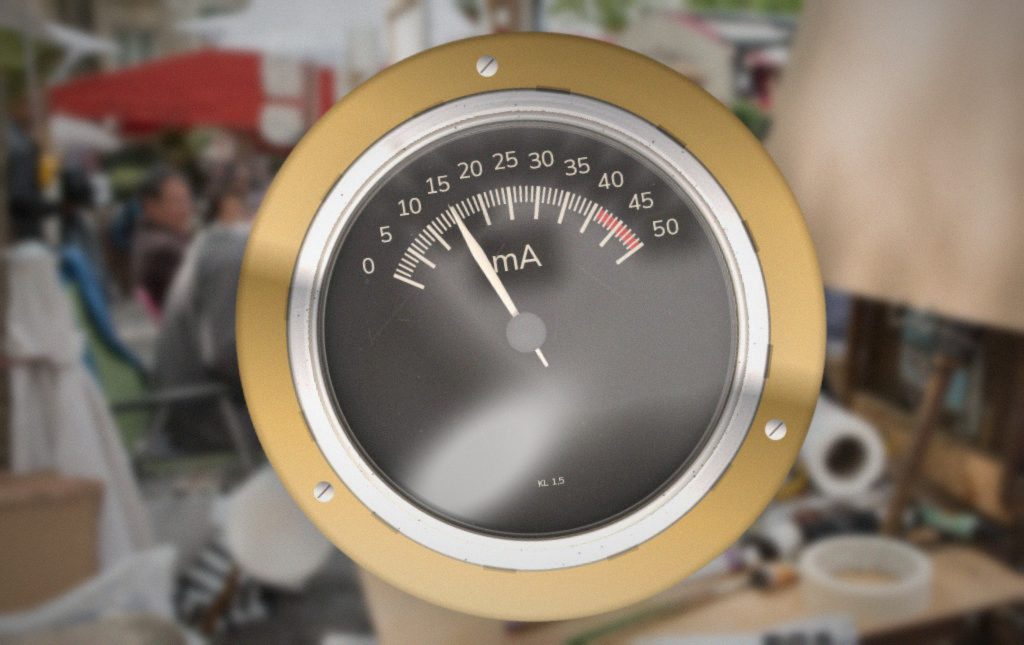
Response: 15 mA
